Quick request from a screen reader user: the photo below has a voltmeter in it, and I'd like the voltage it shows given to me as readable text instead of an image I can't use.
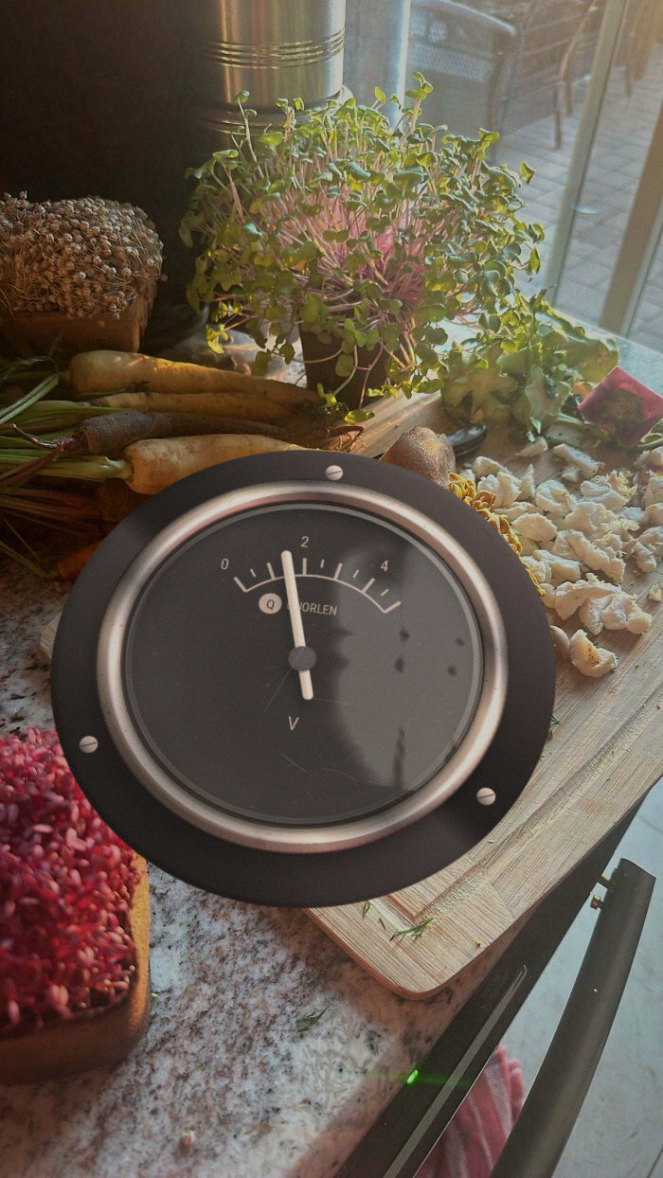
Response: 1.5 V
